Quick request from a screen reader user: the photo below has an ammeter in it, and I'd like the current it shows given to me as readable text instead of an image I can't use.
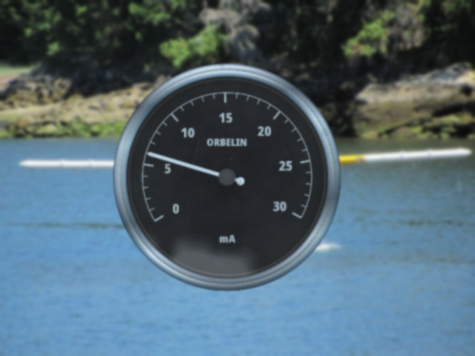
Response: 6 mA
